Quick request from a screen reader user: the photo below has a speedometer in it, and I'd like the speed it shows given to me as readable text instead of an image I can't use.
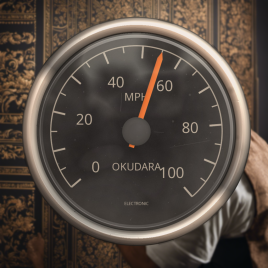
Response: 55 mph
